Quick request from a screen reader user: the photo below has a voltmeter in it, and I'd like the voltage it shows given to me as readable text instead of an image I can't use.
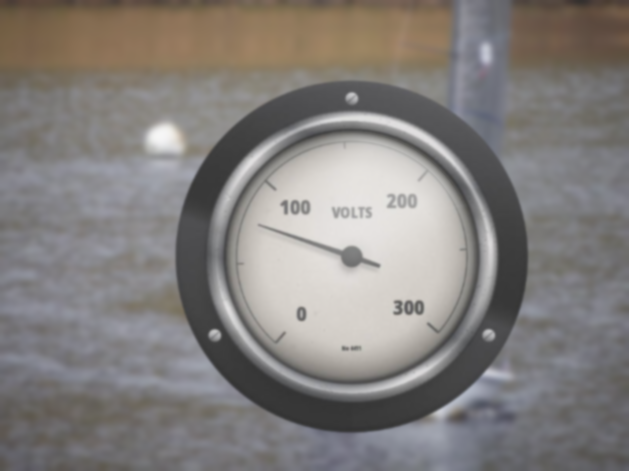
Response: 75 V
